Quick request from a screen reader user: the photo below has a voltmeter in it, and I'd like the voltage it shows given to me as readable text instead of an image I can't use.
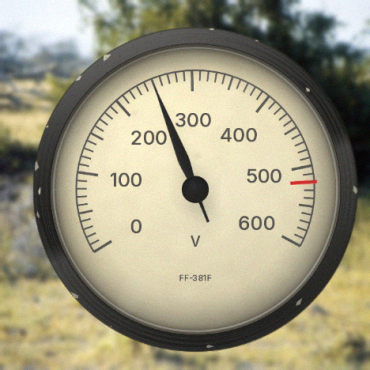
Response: 250 V
